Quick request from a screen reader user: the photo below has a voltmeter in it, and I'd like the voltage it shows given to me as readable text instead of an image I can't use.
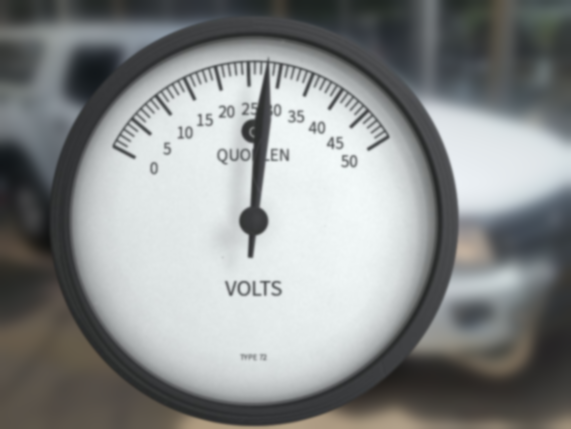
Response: 28 V
